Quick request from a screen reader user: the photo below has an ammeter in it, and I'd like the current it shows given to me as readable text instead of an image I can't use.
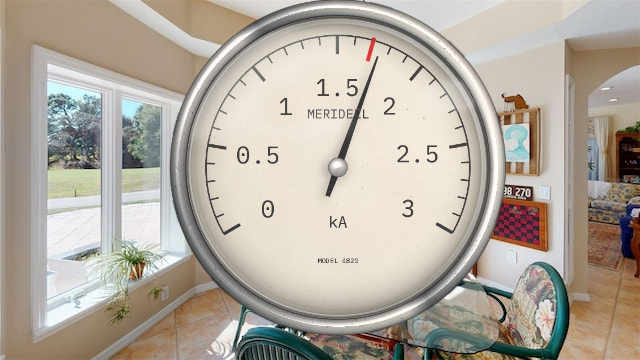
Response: 1.75 kA
